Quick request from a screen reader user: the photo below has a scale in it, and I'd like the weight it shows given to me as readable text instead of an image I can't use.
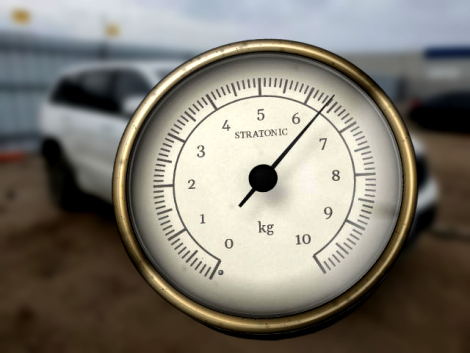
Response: 6.4 kg
